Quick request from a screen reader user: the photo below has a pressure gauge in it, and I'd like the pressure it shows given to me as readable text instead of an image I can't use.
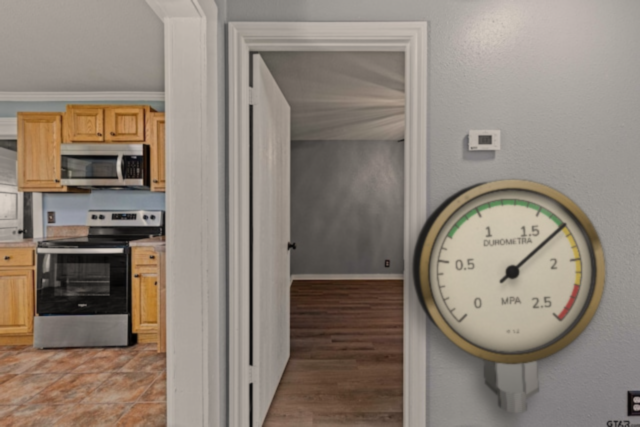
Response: 1.7 MPa
